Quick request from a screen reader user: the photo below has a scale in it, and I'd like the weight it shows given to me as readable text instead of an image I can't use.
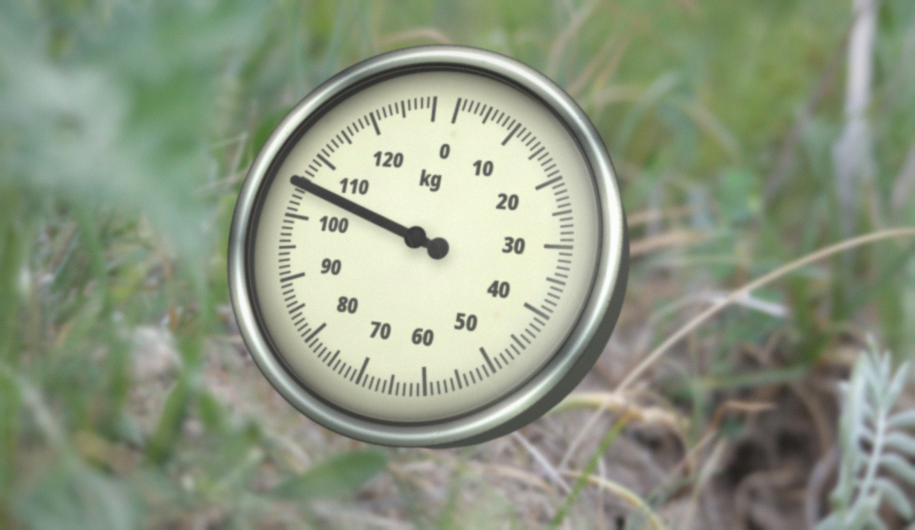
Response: 105 kg
